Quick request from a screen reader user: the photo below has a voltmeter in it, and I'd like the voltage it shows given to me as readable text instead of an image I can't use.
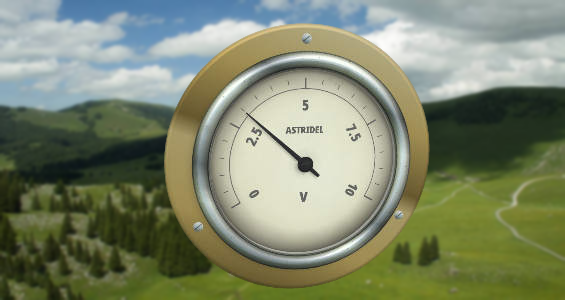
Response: 3 V
